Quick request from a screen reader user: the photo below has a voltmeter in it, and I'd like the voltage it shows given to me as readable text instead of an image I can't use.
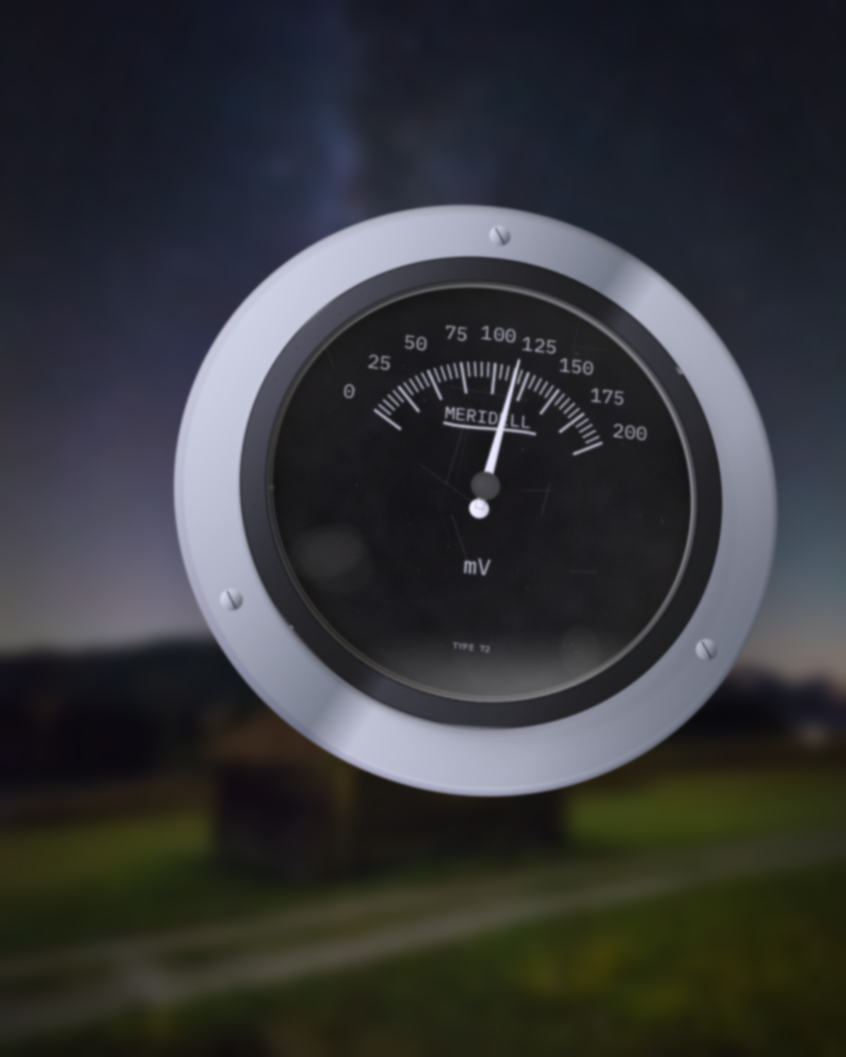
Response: 115 mV
